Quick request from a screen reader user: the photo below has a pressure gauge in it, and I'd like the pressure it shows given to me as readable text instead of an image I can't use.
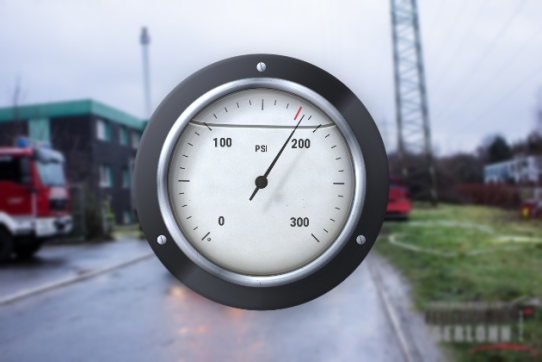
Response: 185 psi
